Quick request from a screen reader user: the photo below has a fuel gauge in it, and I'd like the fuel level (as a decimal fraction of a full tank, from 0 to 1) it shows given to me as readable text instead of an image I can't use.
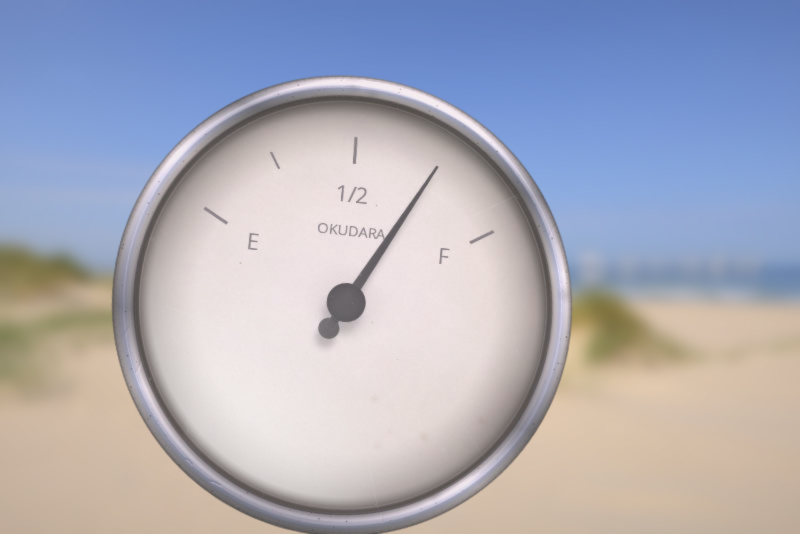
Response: 0.75
